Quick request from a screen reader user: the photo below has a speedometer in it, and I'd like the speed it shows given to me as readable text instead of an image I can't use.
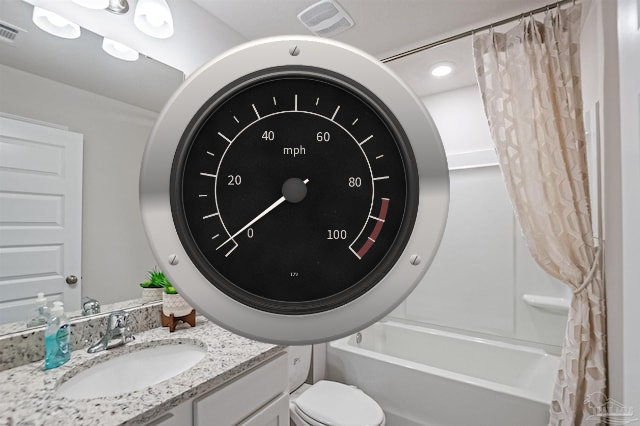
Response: 2.5 mph
